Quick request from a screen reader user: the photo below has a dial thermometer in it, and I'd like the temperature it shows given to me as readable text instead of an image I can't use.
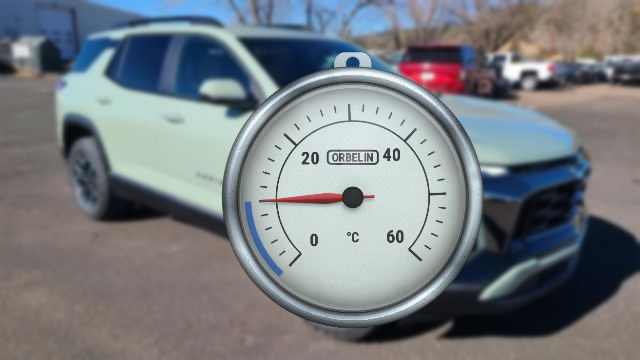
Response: 10 °C
